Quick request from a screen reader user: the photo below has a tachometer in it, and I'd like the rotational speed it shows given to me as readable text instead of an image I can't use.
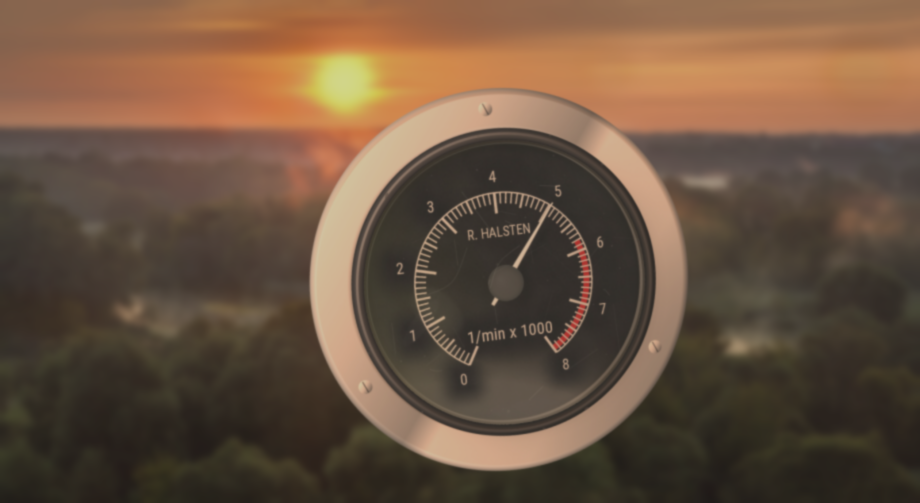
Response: 5000 rpm
